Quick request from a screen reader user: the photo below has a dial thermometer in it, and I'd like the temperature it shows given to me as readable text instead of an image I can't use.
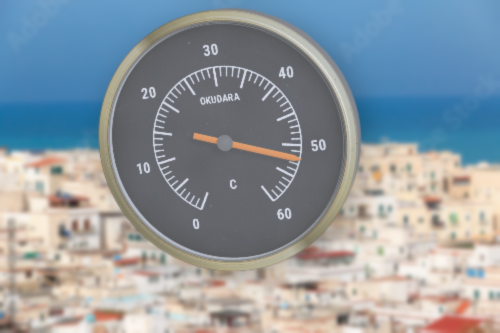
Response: 52 °C
